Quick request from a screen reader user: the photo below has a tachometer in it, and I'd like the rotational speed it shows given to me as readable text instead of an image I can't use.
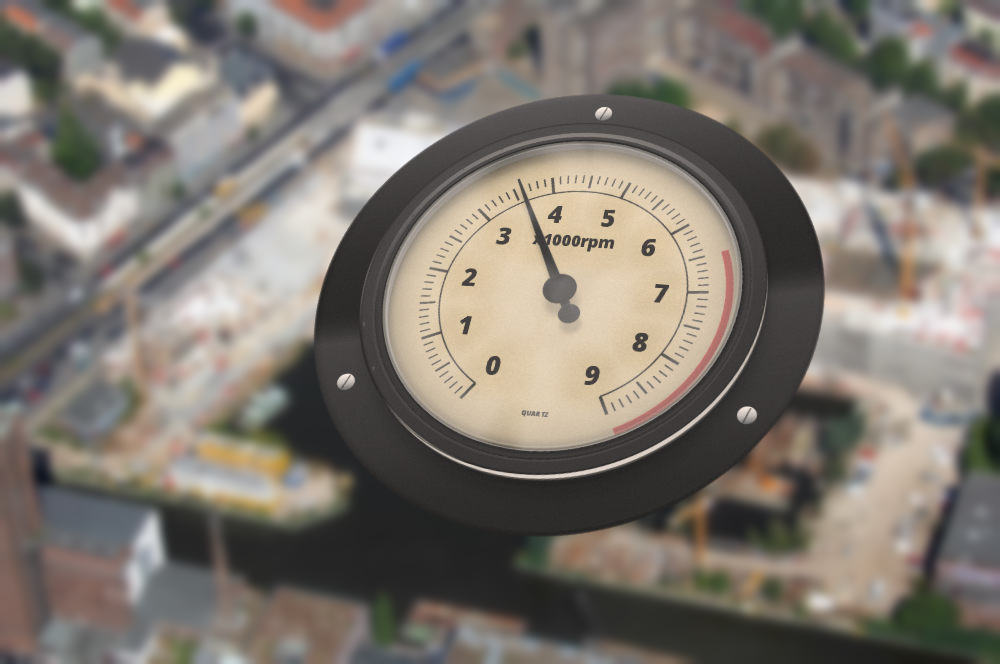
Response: 3600 rpm
